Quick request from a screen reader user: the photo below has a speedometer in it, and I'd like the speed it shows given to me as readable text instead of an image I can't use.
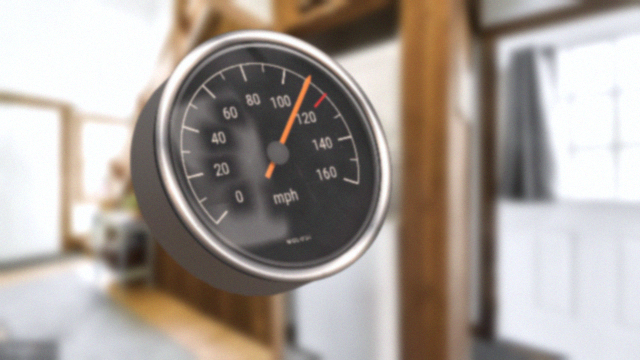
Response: 110 mph
